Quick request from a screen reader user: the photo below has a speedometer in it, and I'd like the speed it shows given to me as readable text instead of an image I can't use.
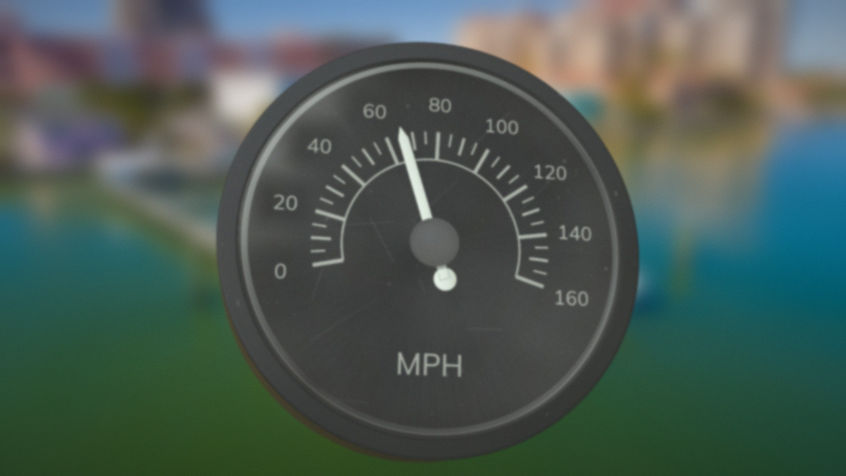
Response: 65 mph
